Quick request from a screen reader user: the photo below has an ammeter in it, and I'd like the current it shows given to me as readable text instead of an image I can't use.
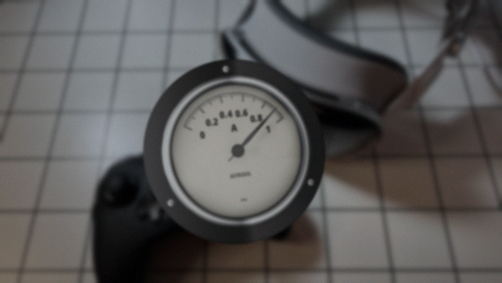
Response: 0.9 A
